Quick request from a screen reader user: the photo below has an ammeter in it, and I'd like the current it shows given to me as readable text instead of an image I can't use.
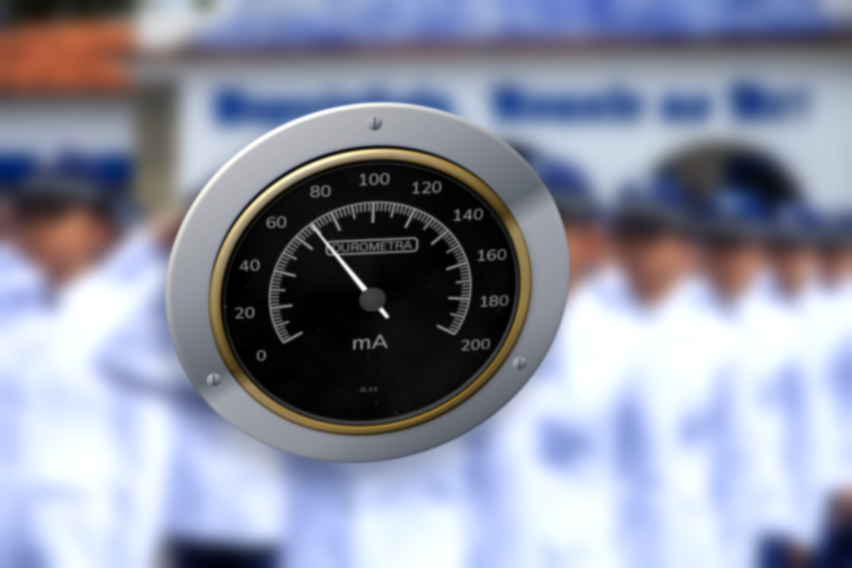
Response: 70 mA
